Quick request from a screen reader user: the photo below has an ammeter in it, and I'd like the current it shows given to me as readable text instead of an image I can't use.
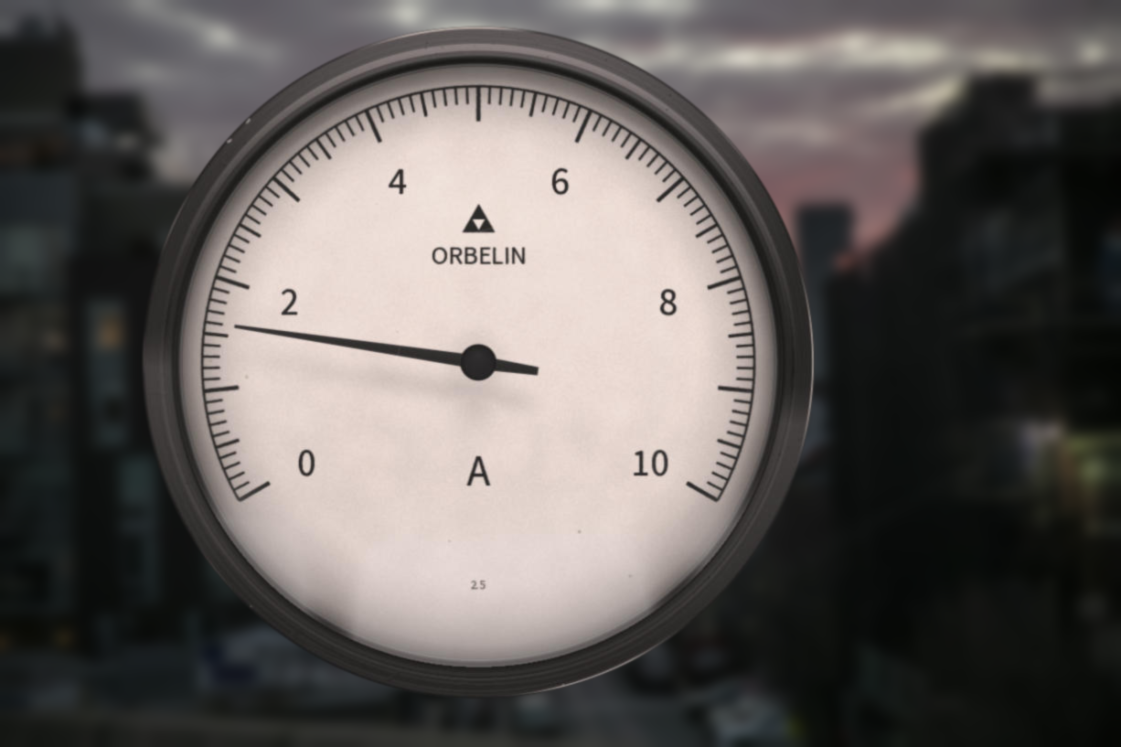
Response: 1.6 A
